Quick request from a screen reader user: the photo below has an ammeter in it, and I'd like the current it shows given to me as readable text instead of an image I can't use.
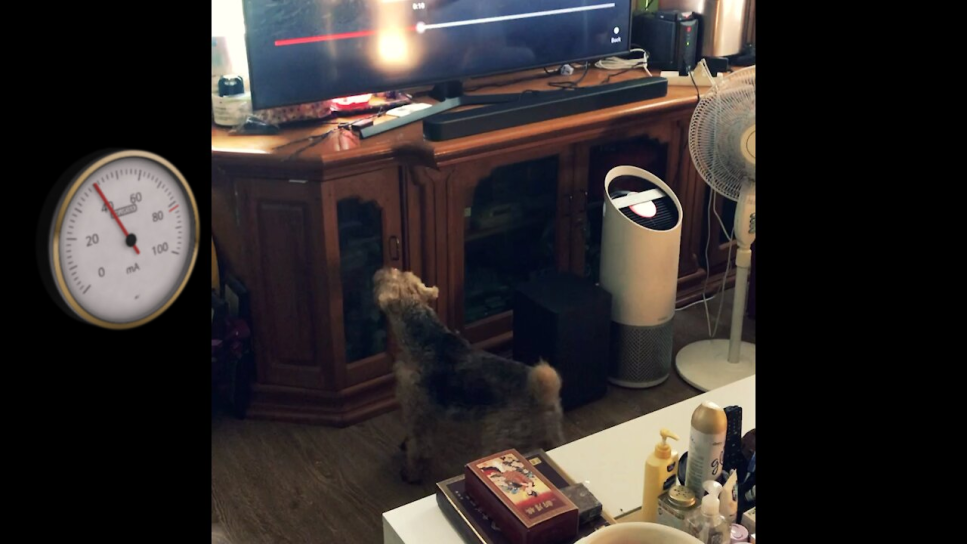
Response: 40 mA
